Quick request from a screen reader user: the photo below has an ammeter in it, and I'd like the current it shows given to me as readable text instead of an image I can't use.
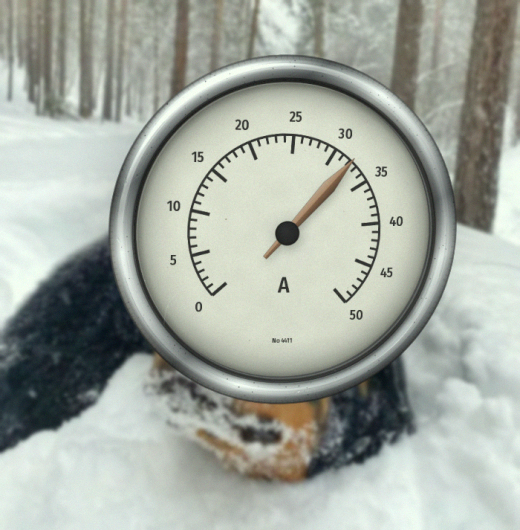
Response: 32 A
